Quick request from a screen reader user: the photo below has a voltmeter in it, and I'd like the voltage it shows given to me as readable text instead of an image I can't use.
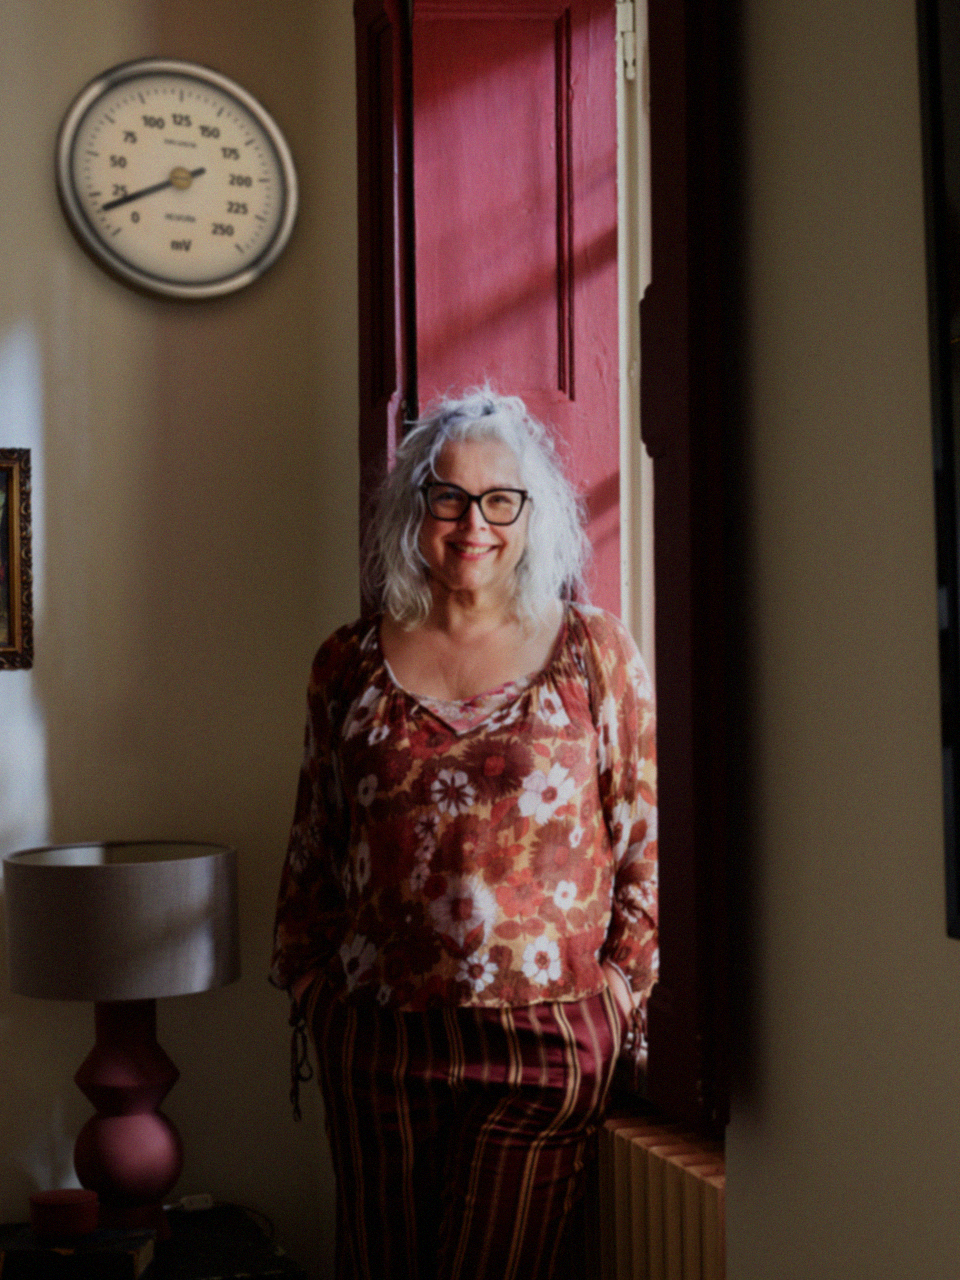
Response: 15 mV
